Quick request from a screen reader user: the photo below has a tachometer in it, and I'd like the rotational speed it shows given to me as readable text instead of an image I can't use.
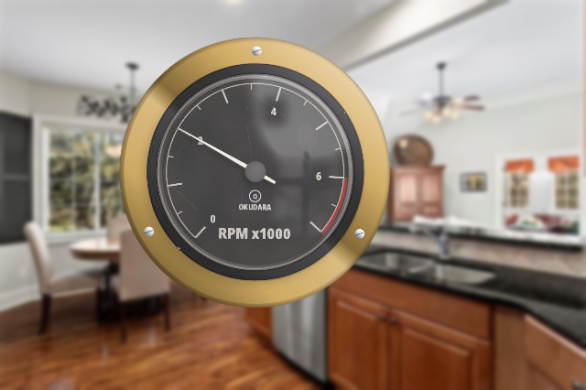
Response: 2000 rpm
